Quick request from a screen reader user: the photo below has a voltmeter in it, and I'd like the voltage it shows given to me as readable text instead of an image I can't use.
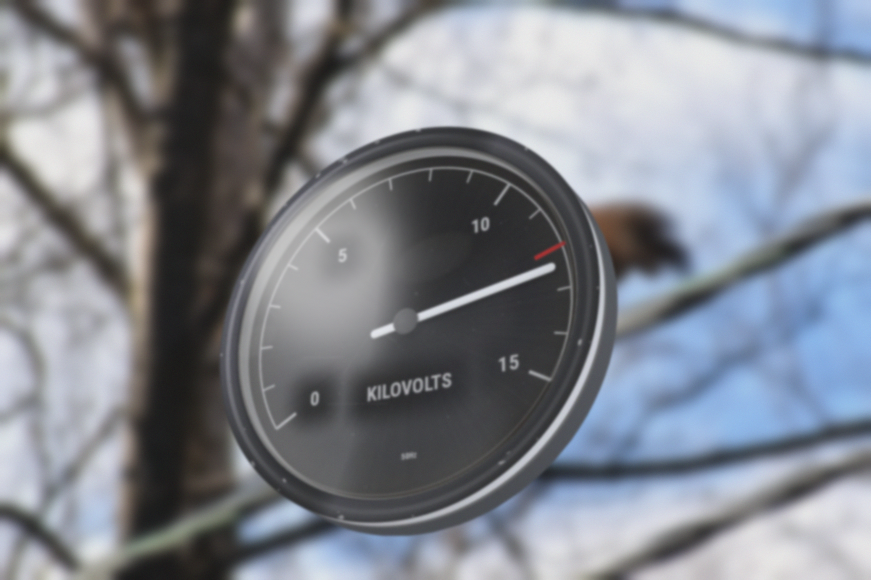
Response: 12.5 kV
